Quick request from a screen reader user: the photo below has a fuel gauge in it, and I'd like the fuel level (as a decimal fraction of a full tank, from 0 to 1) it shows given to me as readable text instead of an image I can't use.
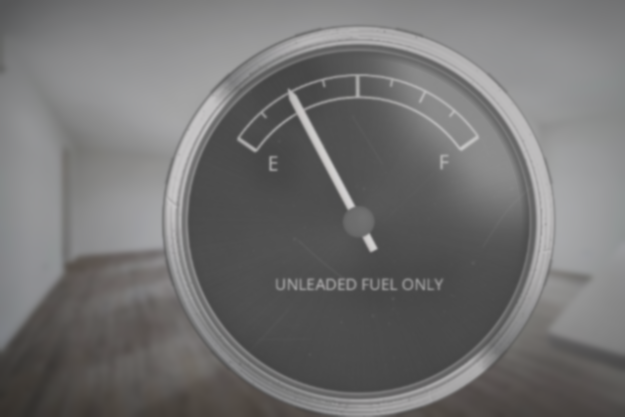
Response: 0.25
